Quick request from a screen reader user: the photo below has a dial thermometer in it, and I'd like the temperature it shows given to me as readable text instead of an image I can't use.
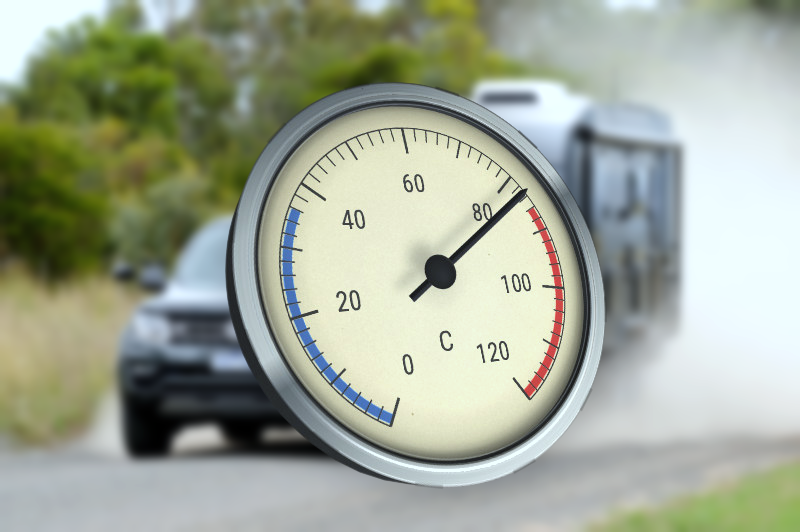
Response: 83 °C
